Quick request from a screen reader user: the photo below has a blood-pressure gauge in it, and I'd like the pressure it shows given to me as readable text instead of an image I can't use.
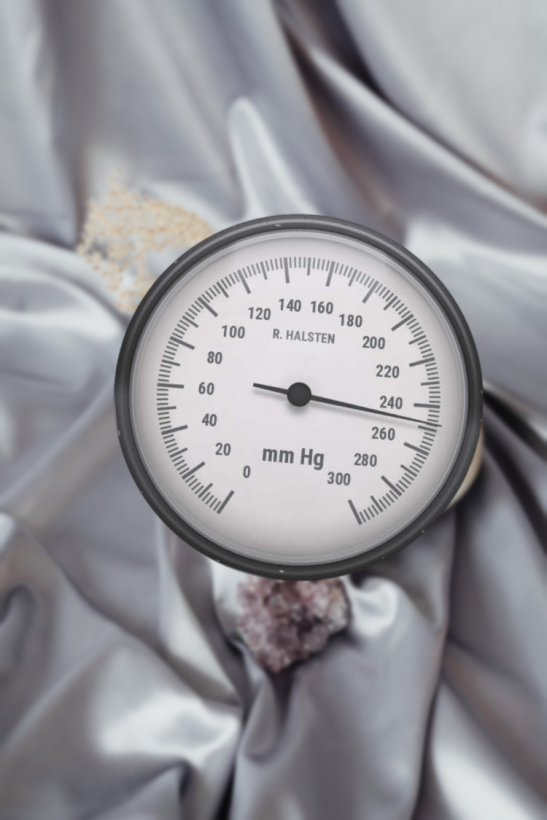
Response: 248 mmHg
